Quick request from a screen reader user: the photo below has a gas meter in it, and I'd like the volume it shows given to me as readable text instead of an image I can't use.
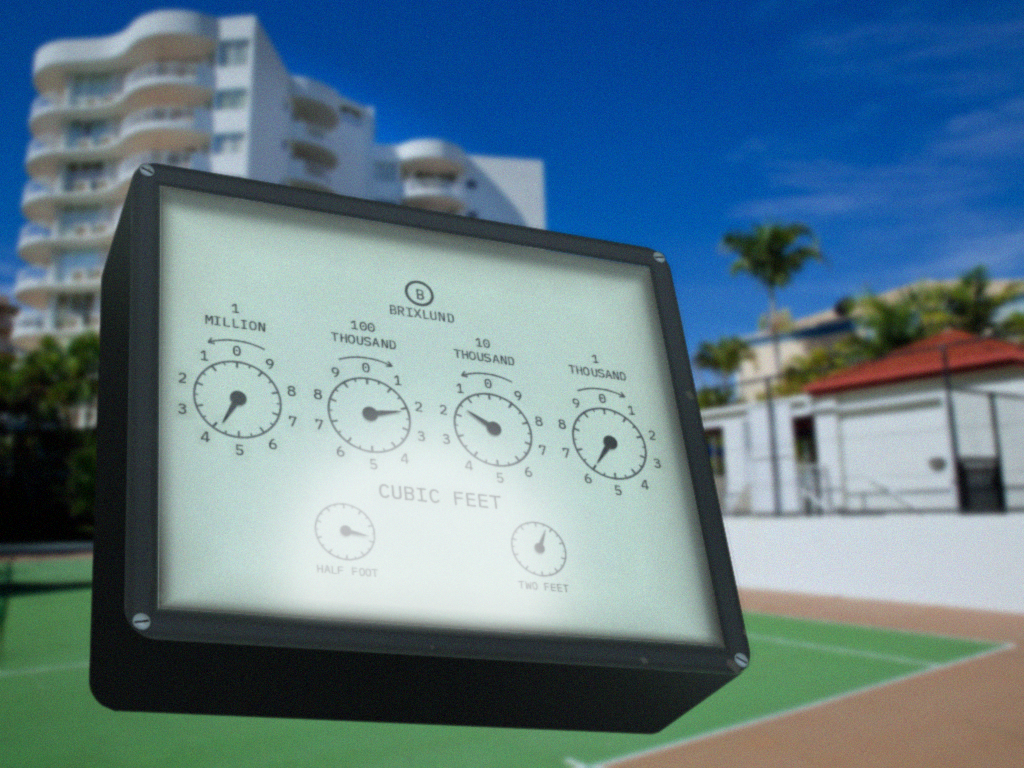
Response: 421600 ft³
